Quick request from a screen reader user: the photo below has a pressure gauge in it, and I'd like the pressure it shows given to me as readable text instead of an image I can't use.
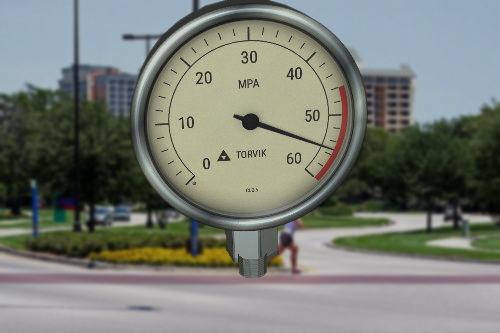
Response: 55 MPa
